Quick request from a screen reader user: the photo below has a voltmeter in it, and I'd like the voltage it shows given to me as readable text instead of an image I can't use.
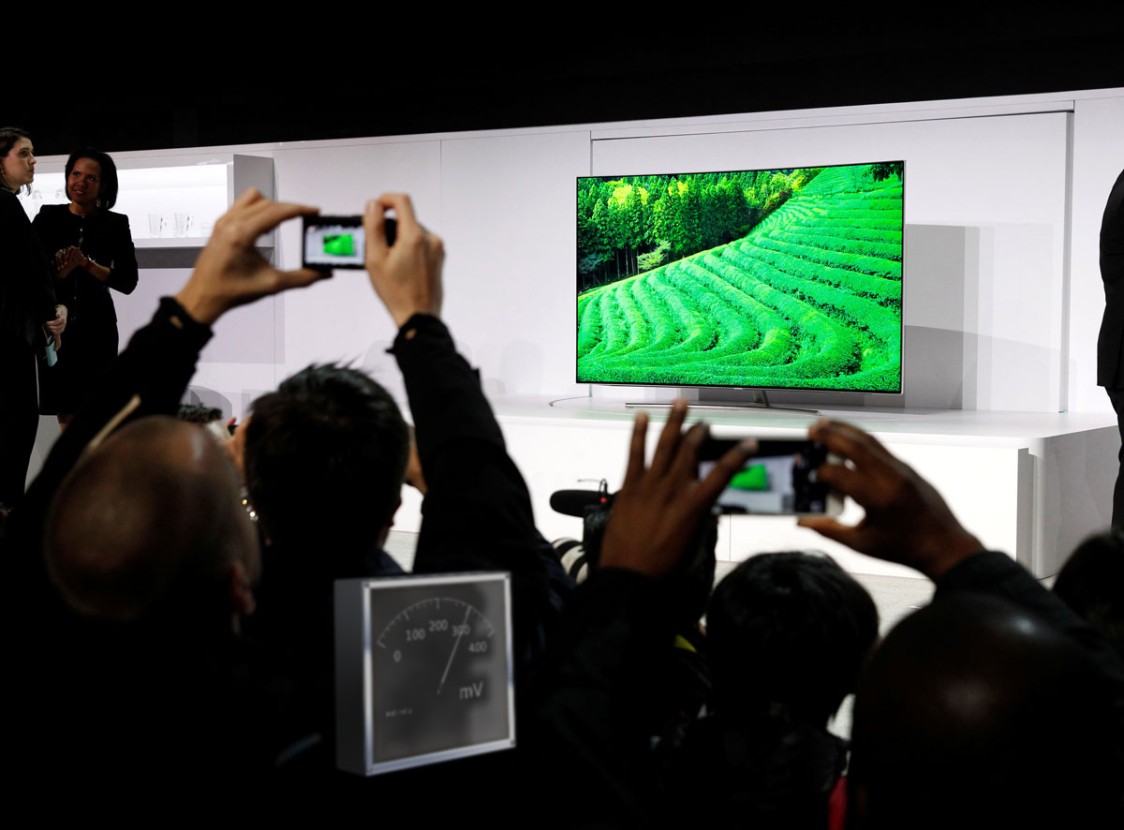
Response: 300 mV
